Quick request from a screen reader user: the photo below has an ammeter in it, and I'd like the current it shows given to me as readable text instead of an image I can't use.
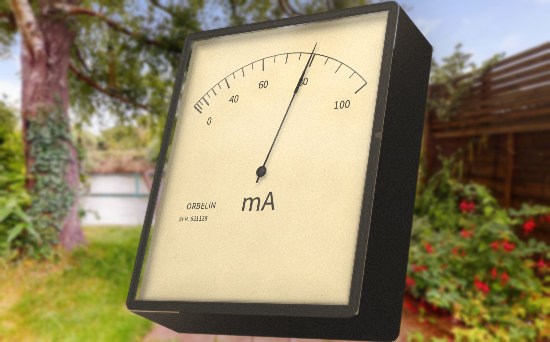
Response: 80 mA
